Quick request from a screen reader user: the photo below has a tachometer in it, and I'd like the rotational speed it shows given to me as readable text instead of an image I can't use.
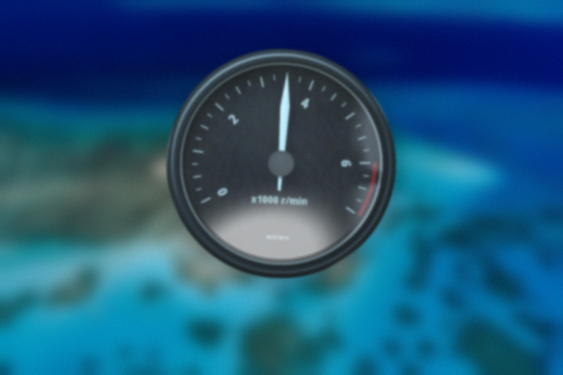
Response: 3500 rpm
